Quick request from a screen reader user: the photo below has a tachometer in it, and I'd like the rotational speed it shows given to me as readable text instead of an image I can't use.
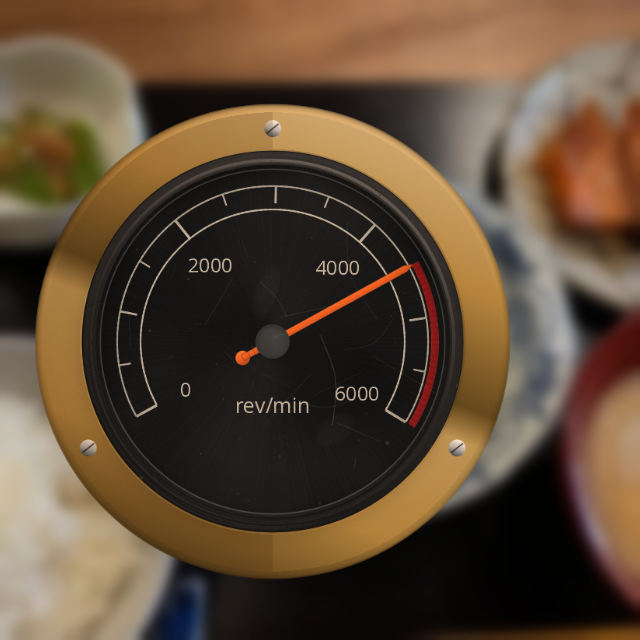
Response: 4500 rpm
